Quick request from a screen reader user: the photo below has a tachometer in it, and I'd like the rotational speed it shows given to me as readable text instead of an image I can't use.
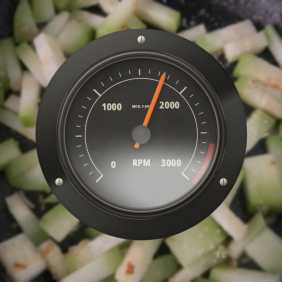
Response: 1750 rpm
